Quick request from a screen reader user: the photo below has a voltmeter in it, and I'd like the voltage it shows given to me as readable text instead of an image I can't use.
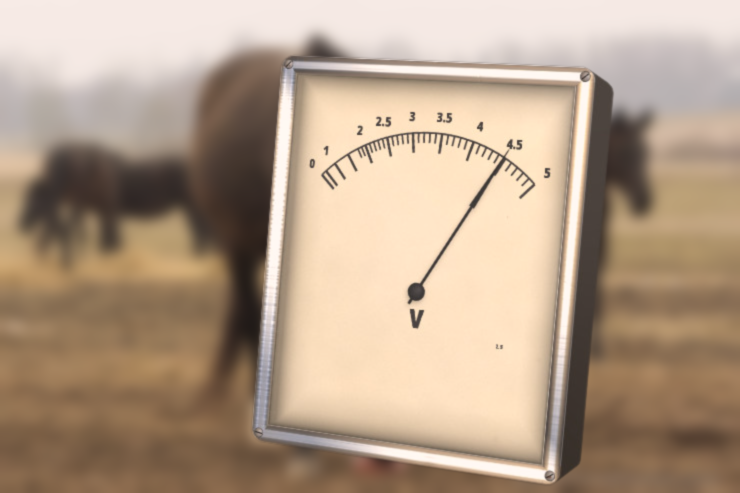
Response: 4.5 V
